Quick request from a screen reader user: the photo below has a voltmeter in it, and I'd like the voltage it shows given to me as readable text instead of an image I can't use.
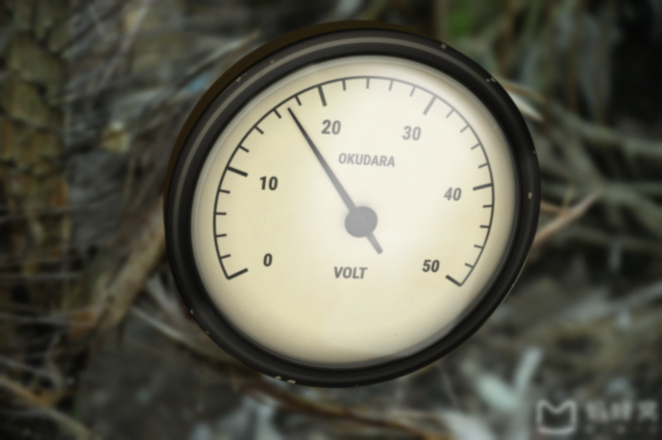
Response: 17 V
